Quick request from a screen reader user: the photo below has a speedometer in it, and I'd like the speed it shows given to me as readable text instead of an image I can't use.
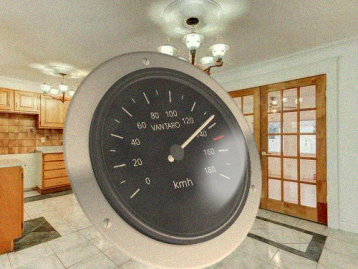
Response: 135 km/h
